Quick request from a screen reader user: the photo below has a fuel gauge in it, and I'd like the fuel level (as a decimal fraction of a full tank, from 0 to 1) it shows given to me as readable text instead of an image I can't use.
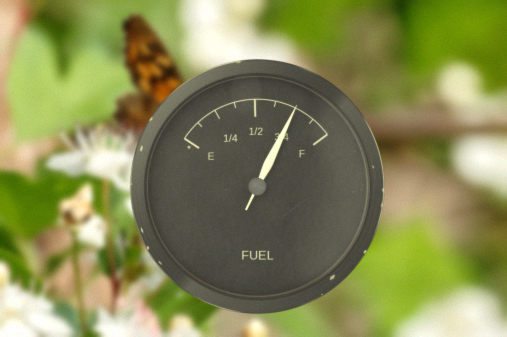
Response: 0.75
